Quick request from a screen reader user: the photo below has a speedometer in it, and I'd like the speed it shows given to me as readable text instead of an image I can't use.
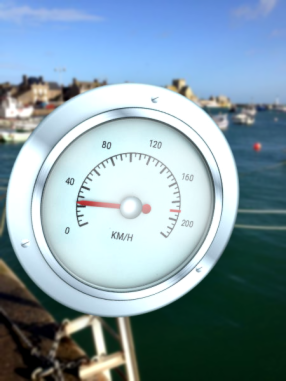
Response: 25 km/h
